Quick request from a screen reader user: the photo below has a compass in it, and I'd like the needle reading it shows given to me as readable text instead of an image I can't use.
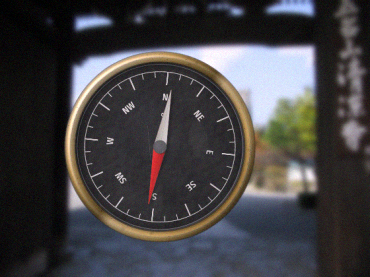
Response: 185 °
